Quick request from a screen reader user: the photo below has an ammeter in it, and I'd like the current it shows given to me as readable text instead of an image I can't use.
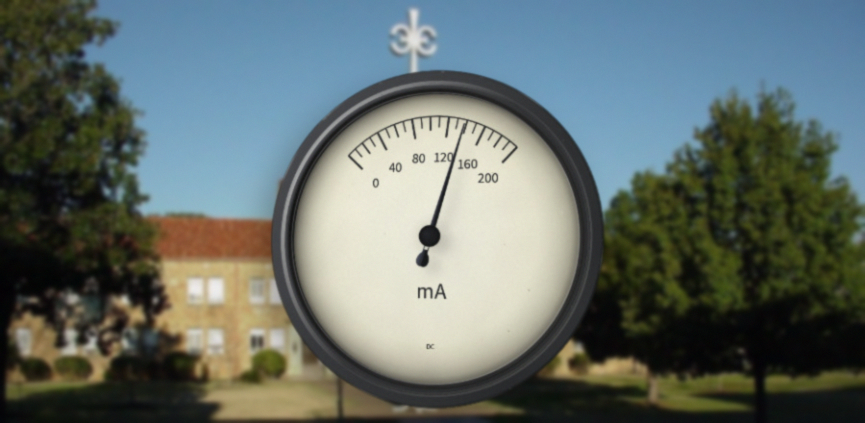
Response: 140 mA
